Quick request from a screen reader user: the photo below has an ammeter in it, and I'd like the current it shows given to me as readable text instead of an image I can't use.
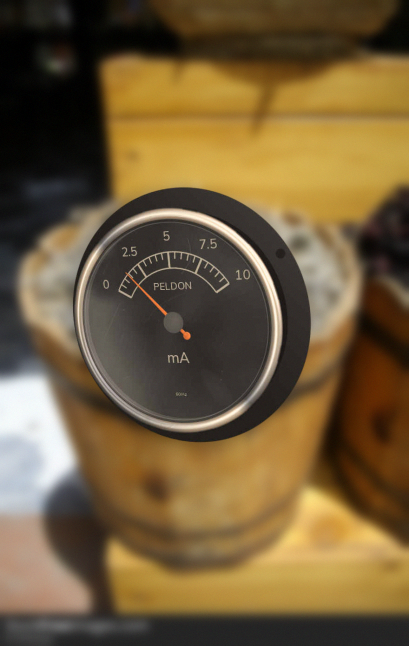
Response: 1.5 mA
